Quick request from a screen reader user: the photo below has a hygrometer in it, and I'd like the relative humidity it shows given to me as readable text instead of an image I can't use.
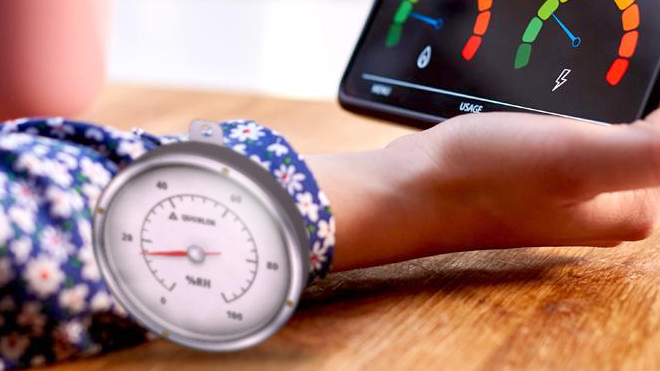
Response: 16 %
